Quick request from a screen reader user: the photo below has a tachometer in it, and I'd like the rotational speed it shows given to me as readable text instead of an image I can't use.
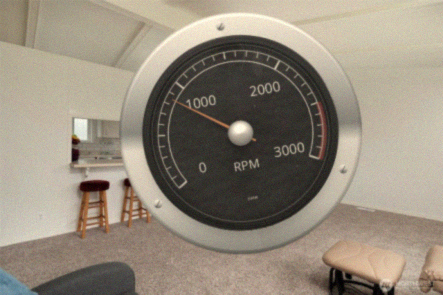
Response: 850 rpm
